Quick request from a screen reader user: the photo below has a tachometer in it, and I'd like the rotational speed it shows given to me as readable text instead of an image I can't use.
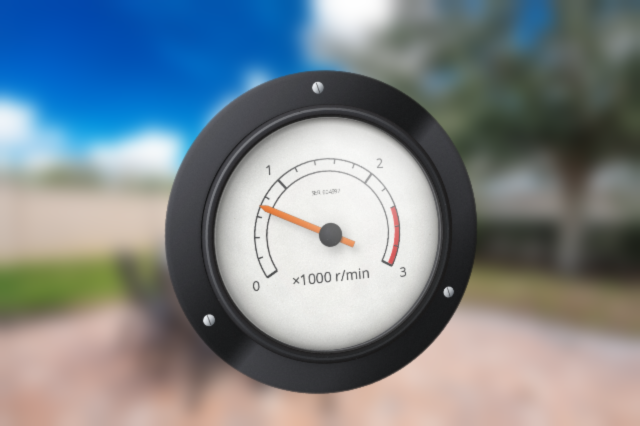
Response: 700 rpm
